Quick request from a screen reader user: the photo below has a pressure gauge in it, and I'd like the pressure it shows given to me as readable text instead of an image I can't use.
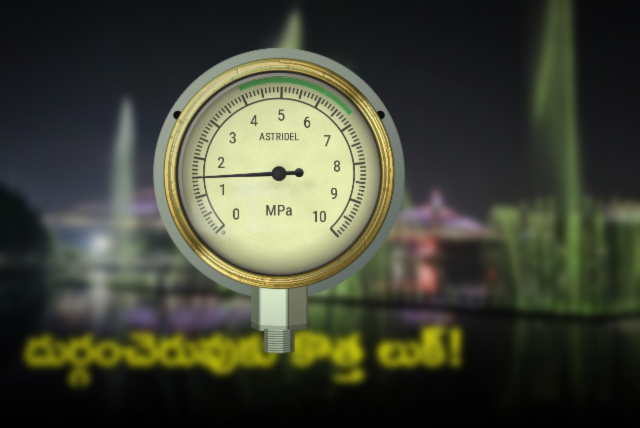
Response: 1.5 MPa
